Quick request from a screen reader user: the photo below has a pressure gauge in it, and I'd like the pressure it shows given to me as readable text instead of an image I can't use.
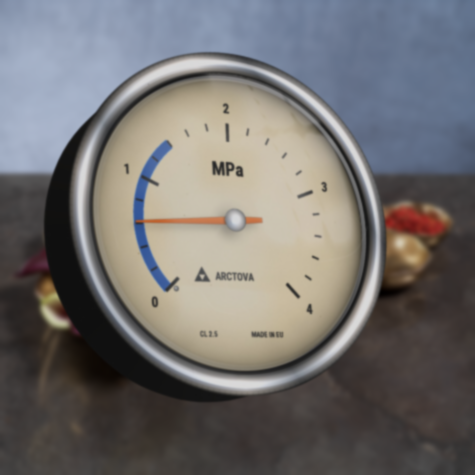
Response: 0.6 MPa
